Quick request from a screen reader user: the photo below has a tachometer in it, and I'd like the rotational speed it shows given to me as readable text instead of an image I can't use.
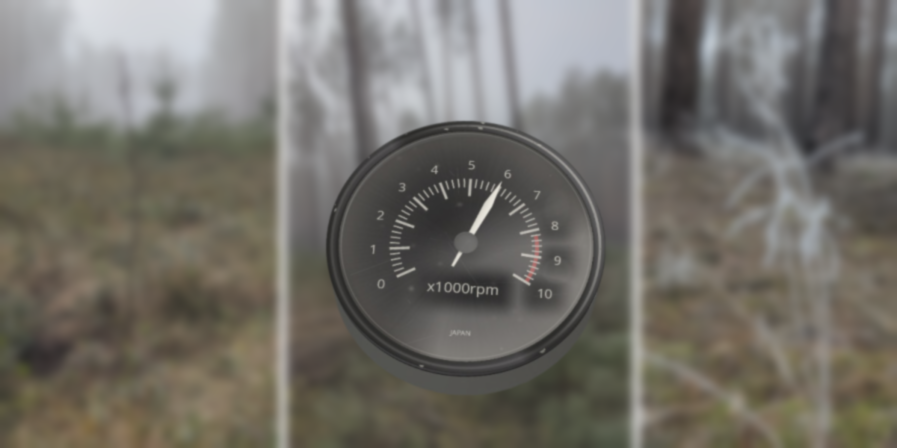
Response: 6000 rpm
